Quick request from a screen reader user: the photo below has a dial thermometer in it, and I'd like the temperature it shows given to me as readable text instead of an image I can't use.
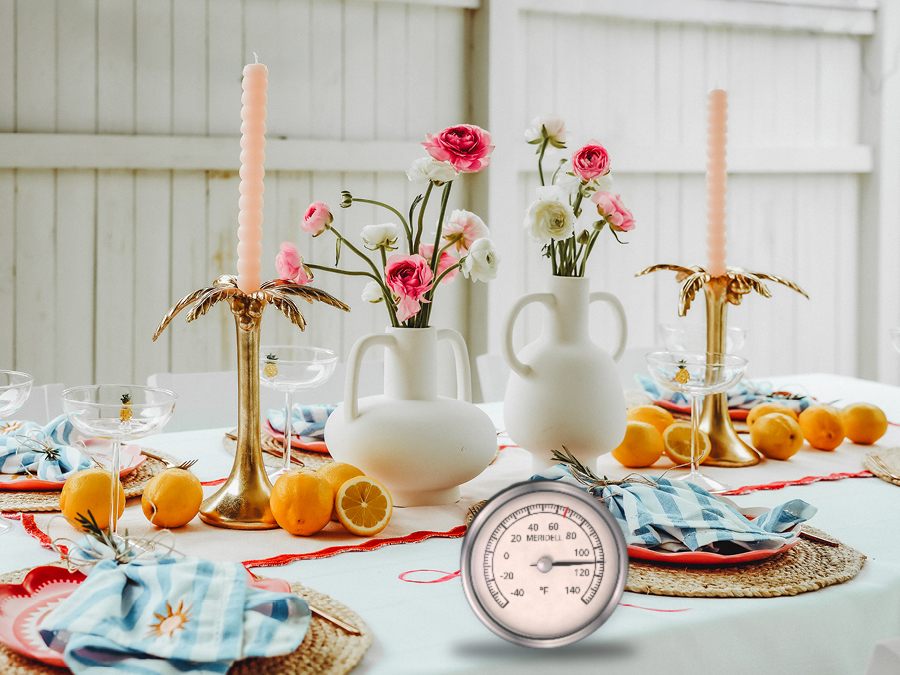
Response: 110 °F
